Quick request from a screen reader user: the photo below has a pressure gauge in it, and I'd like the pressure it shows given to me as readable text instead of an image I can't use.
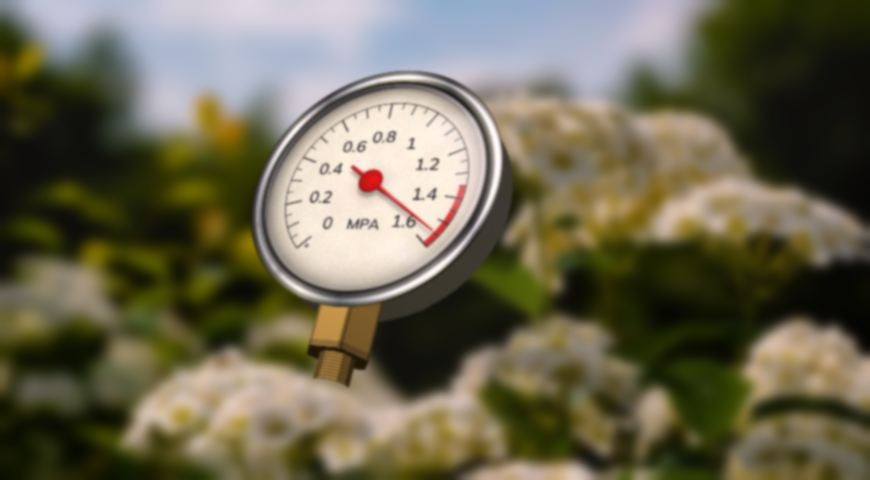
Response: 1.55 MPa
